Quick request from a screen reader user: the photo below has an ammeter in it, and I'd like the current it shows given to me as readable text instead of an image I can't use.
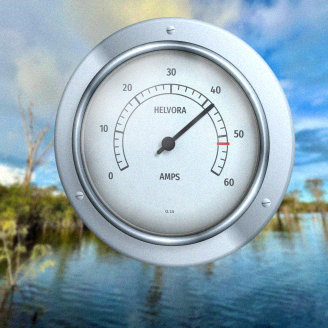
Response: 42 A
